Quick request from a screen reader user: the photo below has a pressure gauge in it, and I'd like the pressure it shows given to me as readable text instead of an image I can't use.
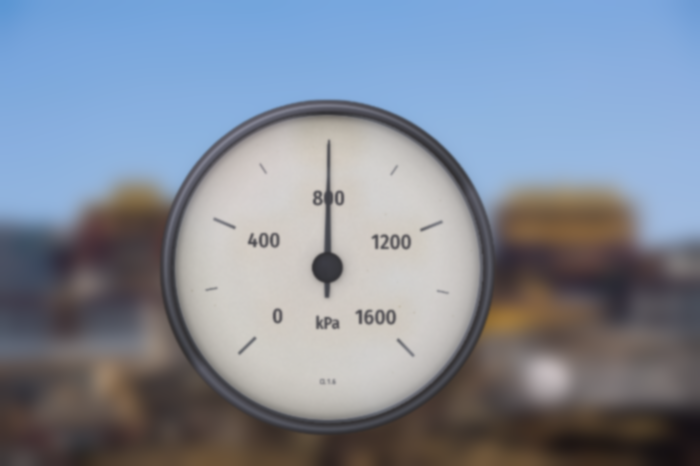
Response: 800 kPa
